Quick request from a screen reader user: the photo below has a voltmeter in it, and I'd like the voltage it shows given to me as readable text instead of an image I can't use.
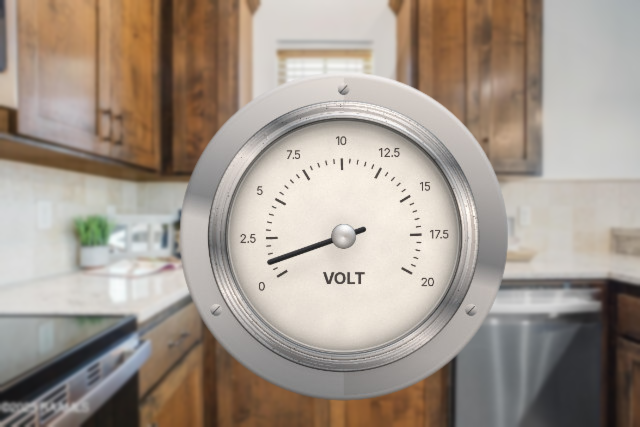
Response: 1 V
